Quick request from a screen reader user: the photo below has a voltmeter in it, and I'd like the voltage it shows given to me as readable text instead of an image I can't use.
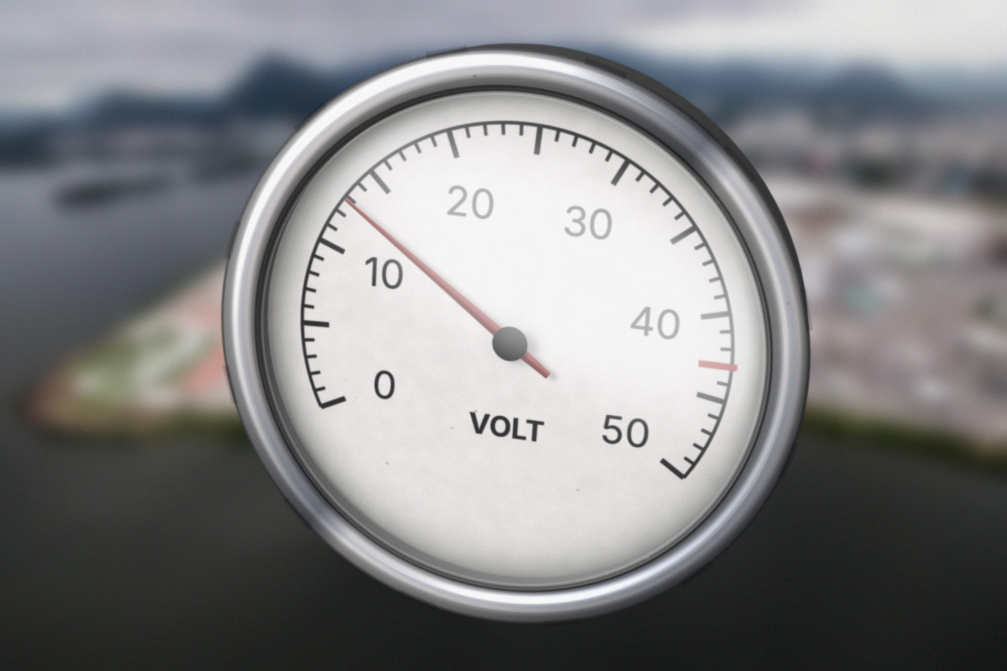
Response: 13 V
